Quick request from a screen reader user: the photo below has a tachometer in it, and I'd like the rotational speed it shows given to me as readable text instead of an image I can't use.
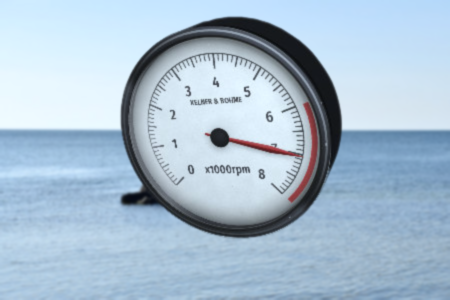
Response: 7000 rpm
